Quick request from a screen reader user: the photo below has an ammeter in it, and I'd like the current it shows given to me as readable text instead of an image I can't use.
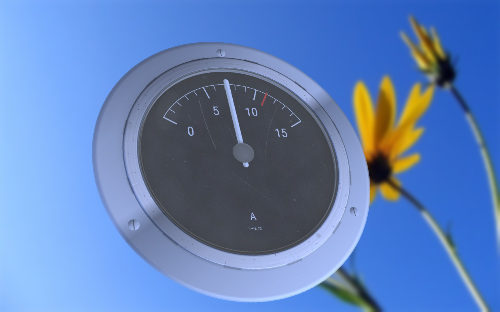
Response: 7 A
